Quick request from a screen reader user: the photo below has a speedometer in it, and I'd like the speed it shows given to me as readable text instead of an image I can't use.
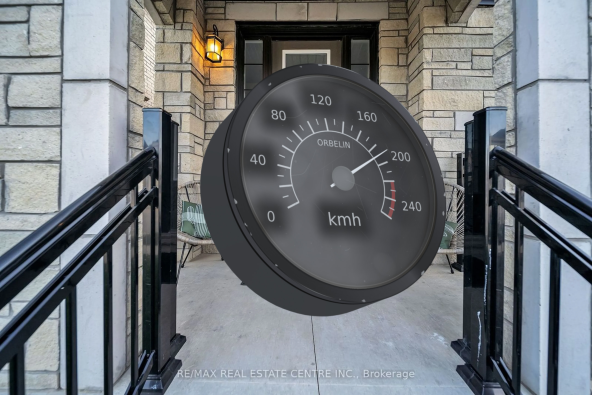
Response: 190 km/h
